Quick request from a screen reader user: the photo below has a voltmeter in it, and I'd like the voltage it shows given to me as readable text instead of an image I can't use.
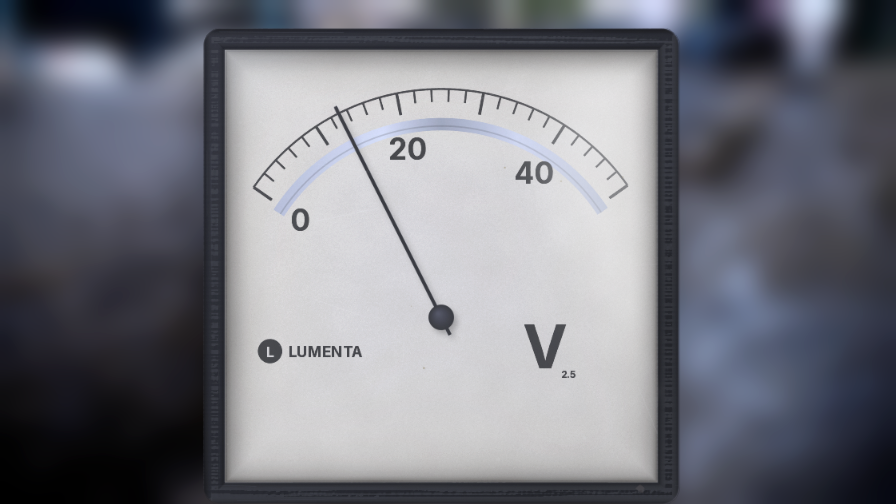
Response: 13 V
